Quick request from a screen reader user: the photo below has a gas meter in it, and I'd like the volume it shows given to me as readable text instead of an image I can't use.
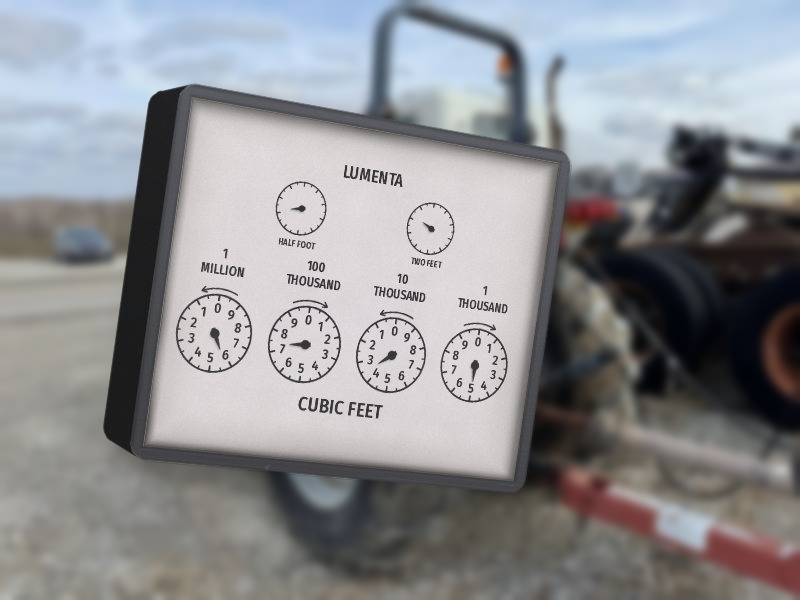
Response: 573500 ft³
